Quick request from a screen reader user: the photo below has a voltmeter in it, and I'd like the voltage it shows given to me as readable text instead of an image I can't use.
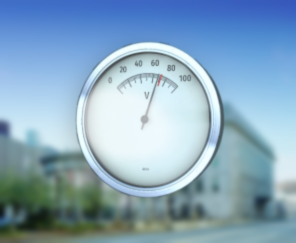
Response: 70 V
